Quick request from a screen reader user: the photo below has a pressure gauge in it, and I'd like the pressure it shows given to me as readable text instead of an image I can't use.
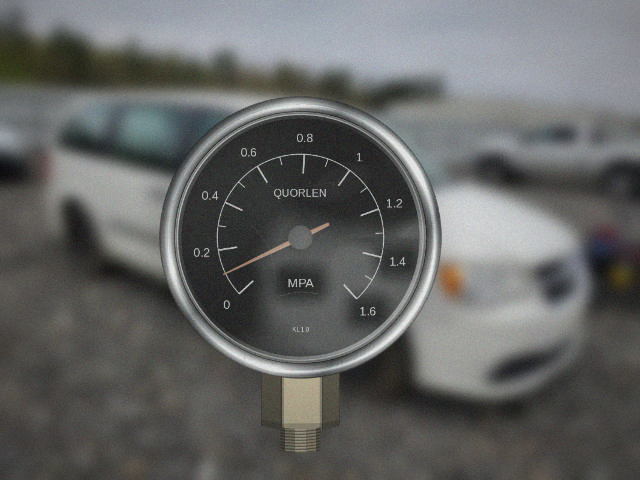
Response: 0.1 MPa
